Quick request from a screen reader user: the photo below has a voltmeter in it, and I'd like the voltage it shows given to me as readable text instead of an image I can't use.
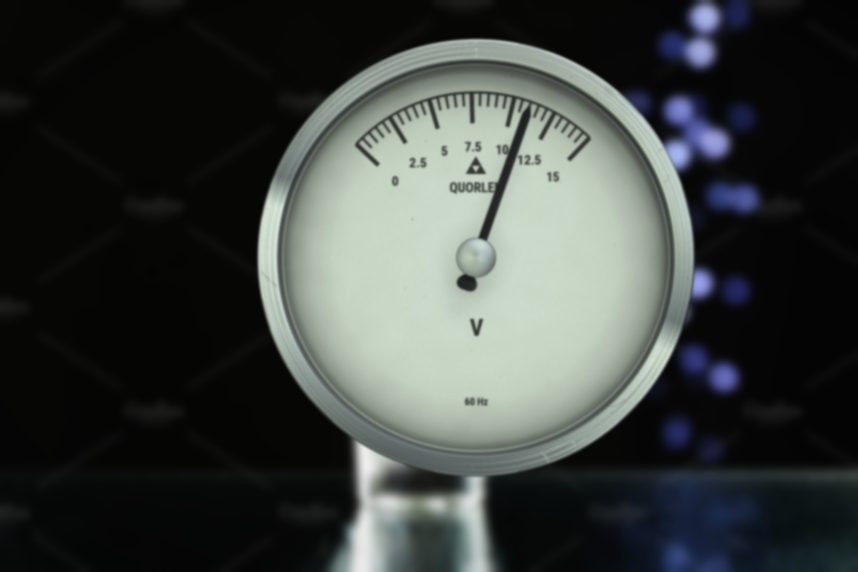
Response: 11 V
